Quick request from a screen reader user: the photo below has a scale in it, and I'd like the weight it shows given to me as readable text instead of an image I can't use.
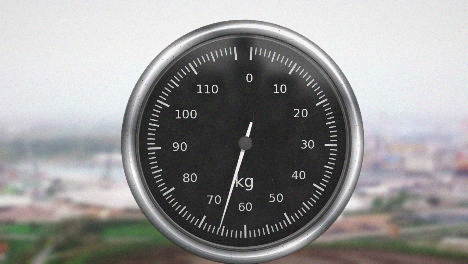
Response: 66 kg
